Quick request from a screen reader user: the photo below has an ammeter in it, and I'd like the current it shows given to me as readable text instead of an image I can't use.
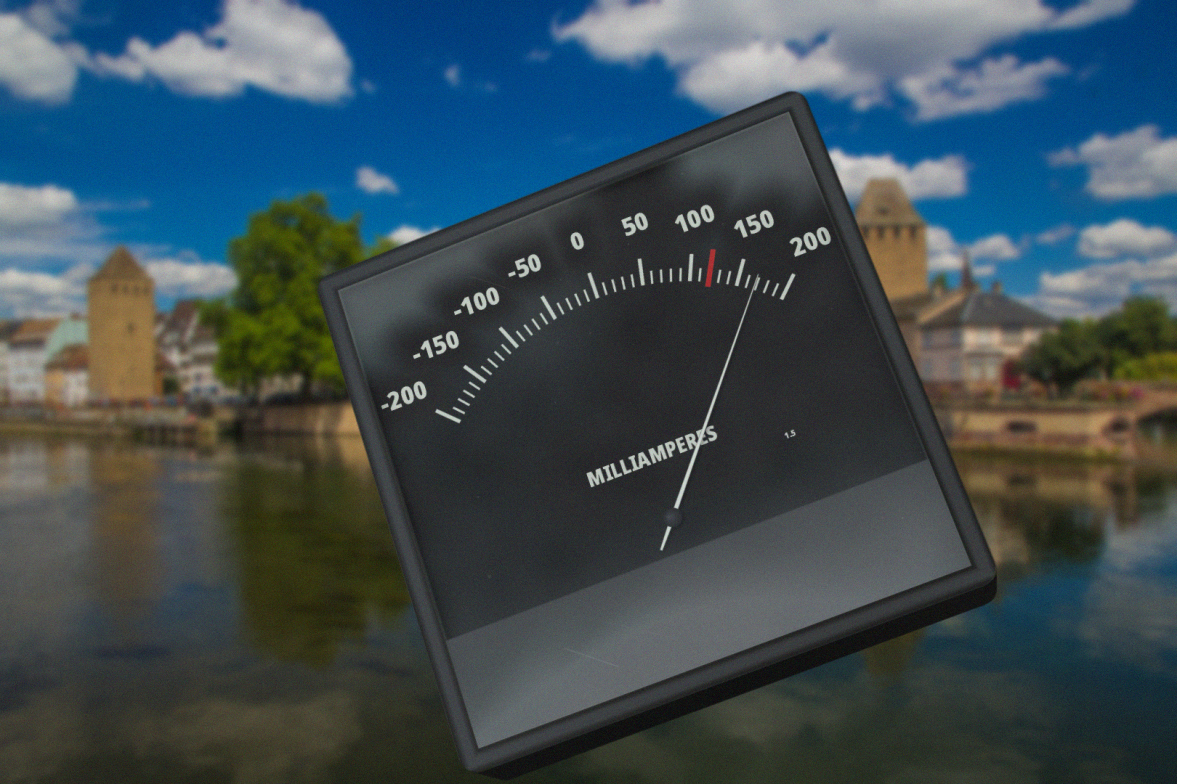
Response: 170 mA
